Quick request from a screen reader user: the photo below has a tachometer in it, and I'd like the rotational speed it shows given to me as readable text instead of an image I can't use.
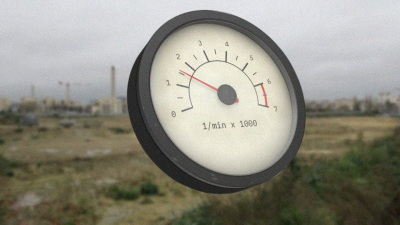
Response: 1500 rpm
